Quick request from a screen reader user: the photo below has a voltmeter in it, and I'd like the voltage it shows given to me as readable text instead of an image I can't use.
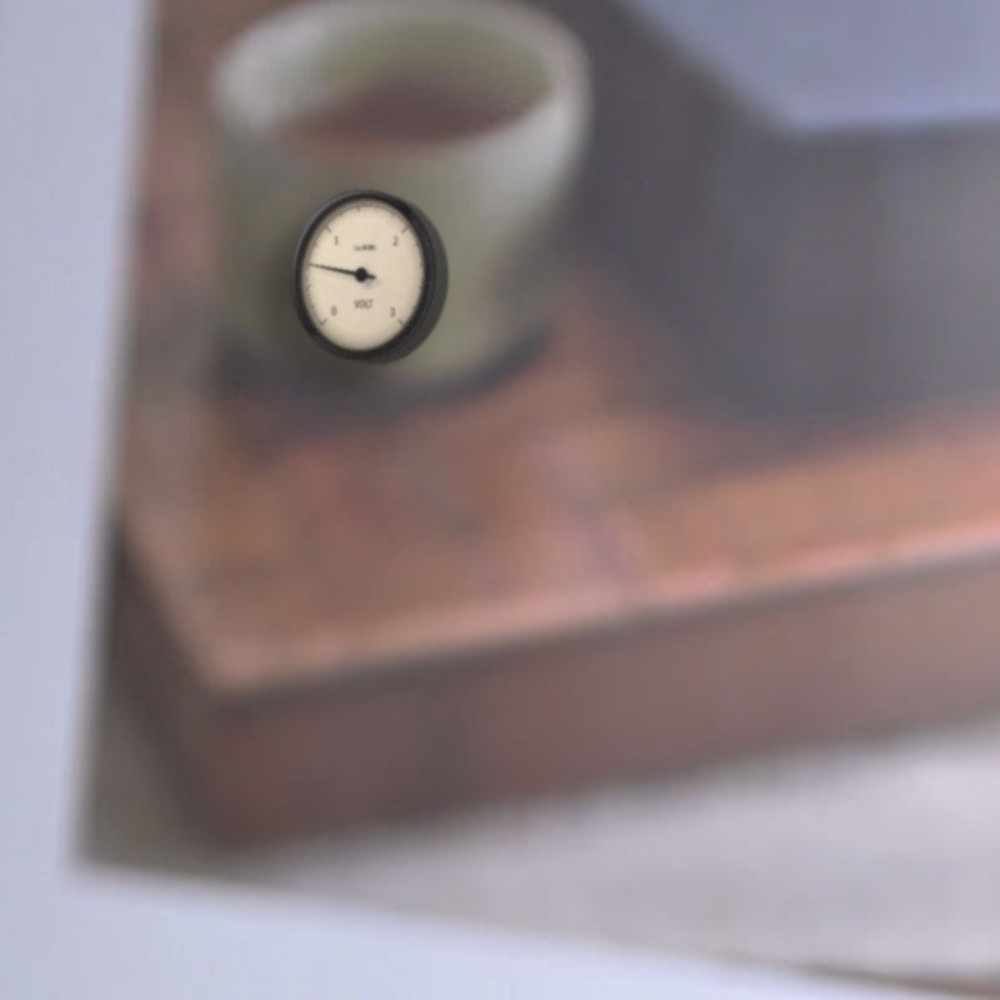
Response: 0.6 V
